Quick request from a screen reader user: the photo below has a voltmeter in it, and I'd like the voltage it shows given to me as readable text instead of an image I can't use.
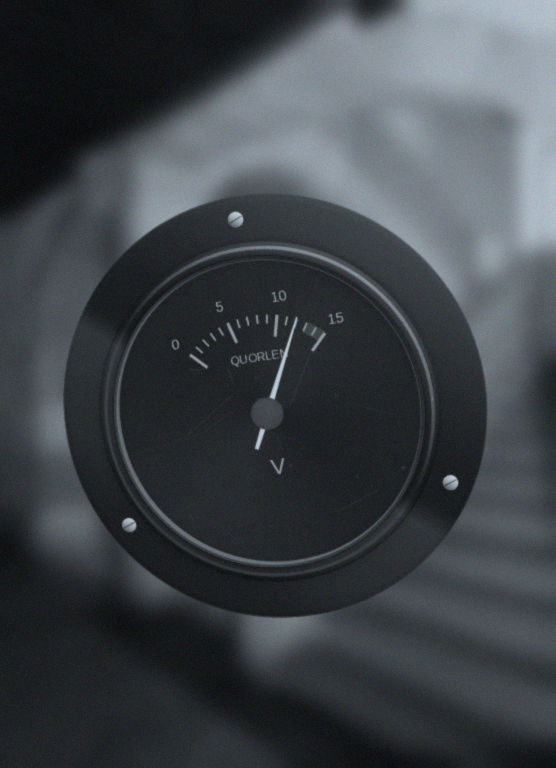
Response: 12 V
